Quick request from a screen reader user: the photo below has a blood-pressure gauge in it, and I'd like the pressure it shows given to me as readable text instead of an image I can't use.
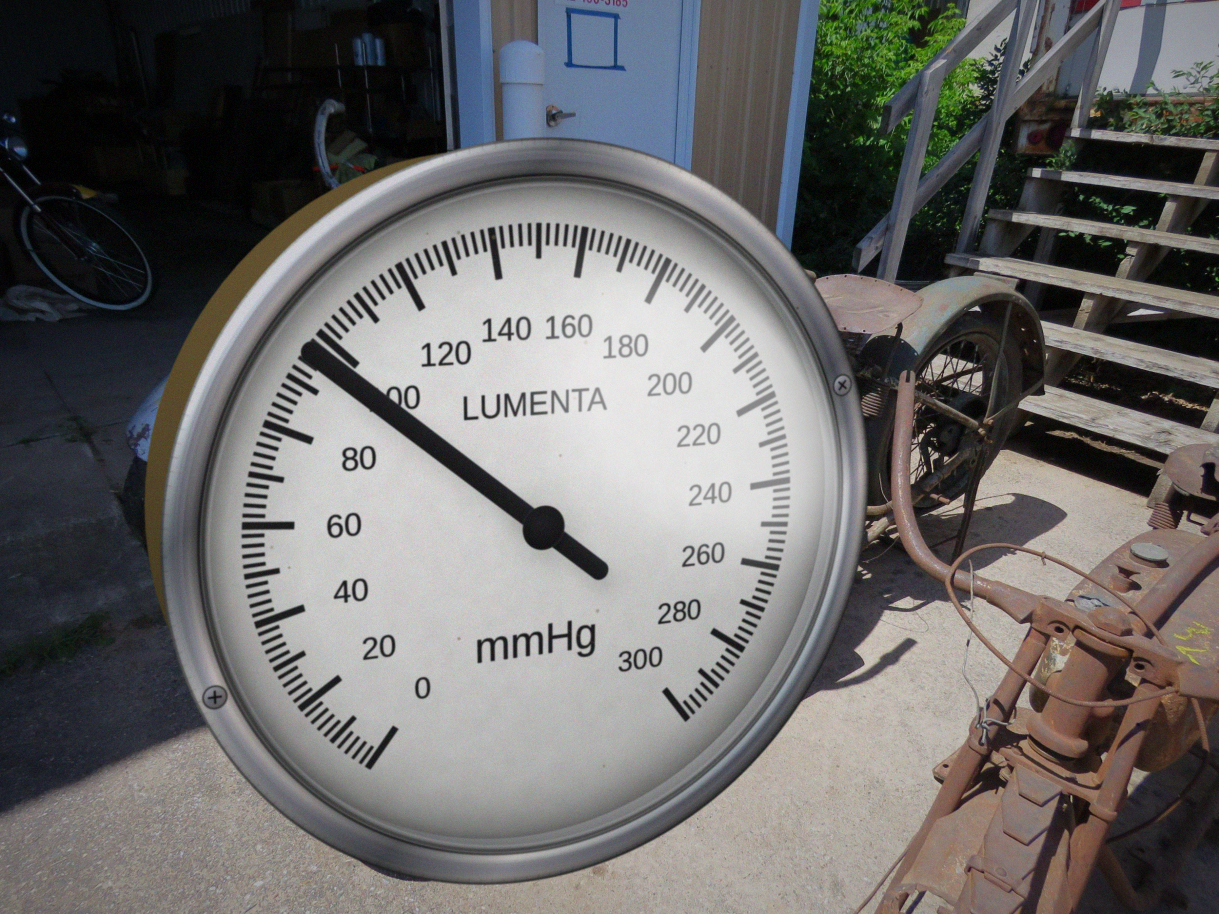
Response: 96 mmHg
